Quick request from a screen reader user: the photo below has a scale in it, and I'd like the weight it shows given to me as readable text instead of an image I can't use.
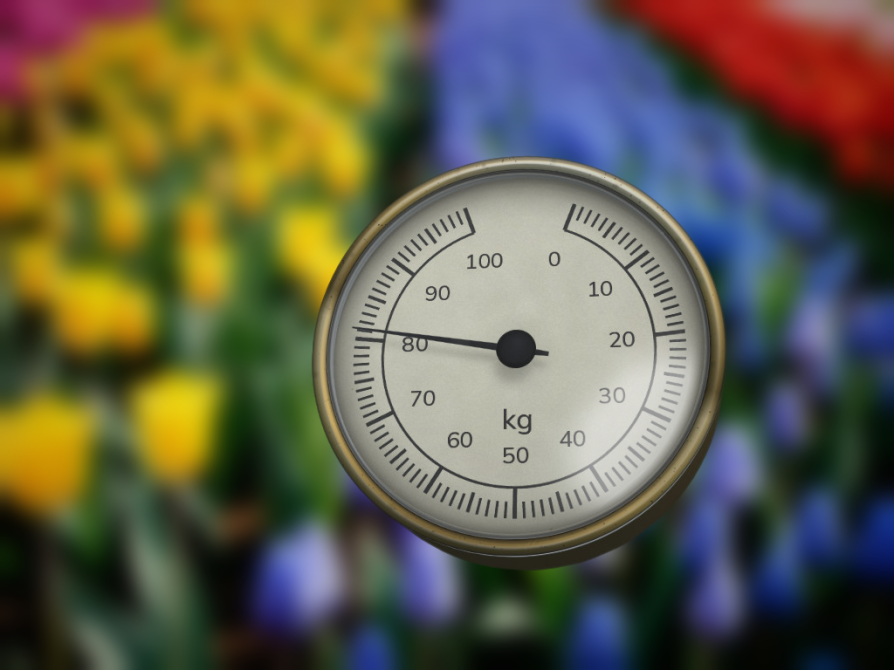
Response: 81 kg
